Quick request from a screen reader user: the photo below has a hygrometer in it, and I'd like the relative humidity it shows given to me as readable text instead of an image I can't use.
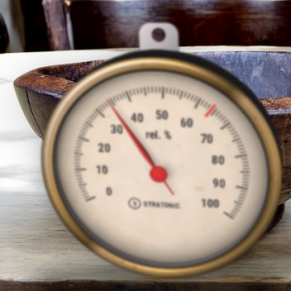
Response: 35 %
